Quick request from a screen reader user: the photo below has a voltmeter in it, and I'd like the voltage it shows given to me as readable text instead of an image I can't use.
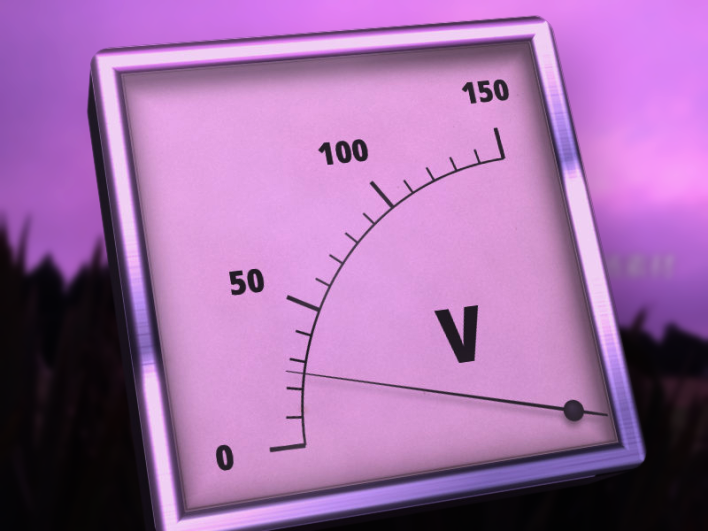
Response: 25 V
